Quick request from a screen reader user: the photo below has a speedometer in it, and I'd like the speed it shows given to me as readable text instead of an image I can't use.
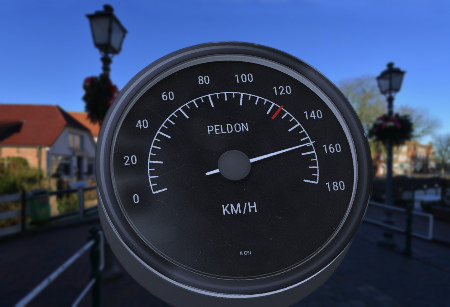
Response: 155 km/h
